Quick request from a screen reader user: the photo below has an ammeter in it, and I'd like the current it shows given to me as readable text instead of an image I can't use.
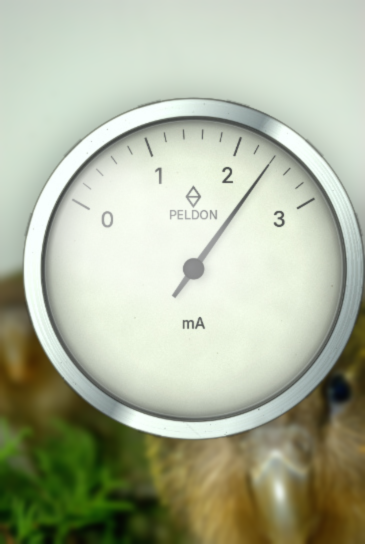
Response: 2.4 mA
